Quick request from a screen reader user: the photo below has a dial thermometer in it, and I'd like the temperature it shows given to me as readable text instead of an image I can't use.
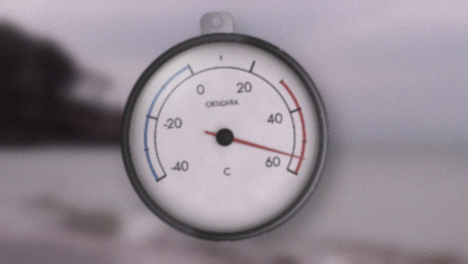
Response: 55 °C
